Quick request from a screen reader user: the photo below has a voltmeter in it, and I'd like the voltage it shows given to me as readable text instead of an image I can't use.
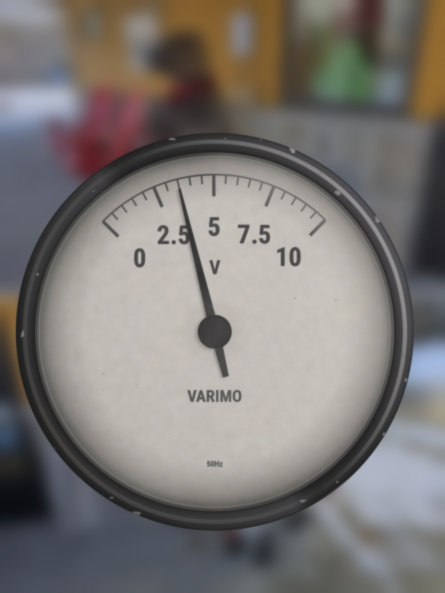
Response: 3.5 V
